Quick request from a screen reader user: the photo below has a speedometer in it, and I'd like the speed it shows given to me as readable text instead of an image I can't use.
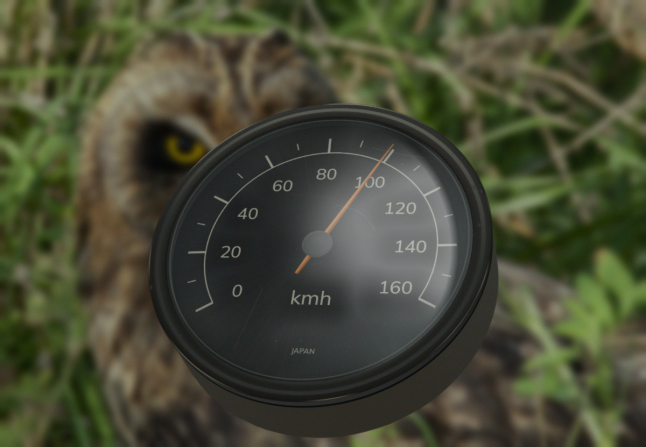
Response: 100 km/h
